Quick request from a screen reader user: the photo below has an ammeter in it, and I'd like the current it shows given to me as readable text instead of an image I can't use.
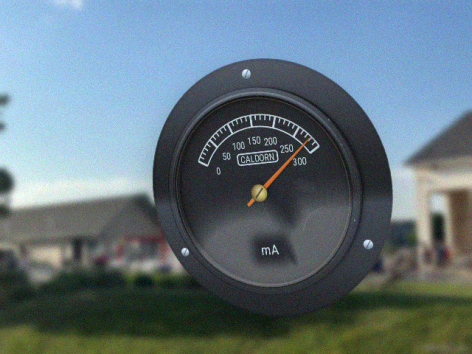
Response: 280 mA
